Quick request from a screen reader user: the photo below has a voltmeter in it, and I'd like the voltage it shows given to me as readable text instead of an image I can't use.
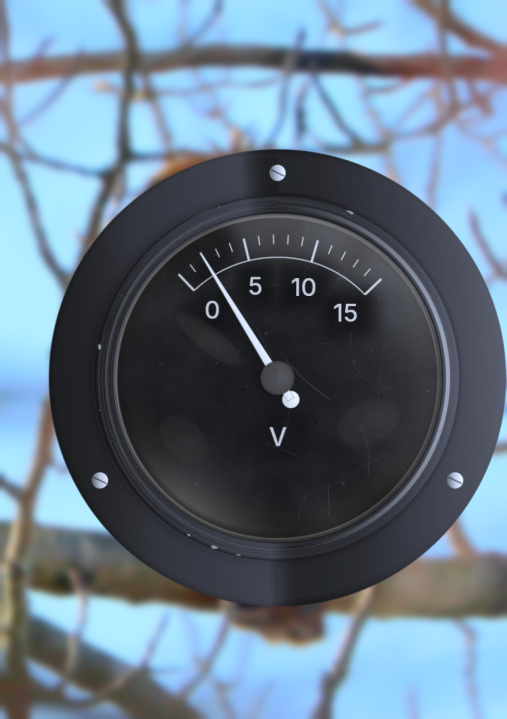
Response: 2 V
